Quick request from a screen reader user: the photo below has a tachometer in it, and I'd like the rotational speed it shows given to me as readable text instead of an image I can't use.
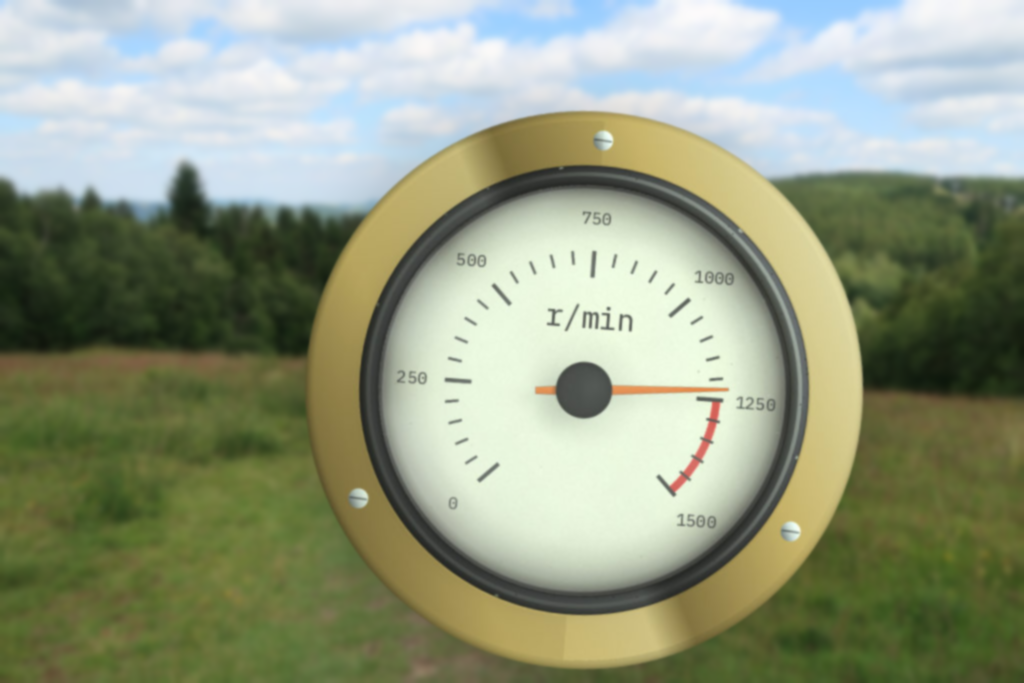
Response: 1225 rpm
